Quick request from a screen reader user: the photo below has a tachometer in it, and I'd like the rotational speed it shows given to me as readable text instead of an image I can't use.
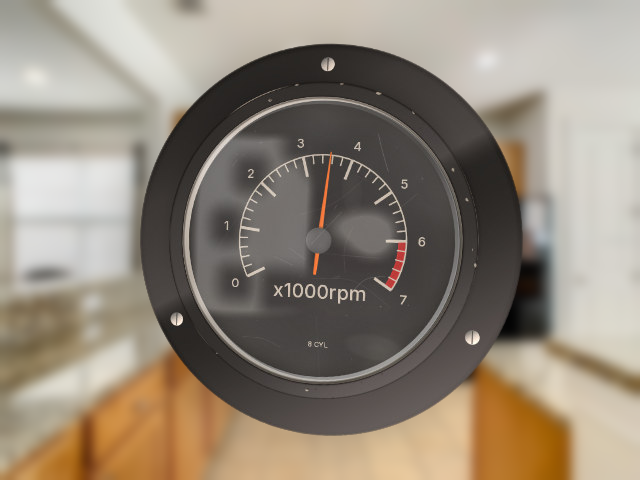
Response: 3600 rpm
